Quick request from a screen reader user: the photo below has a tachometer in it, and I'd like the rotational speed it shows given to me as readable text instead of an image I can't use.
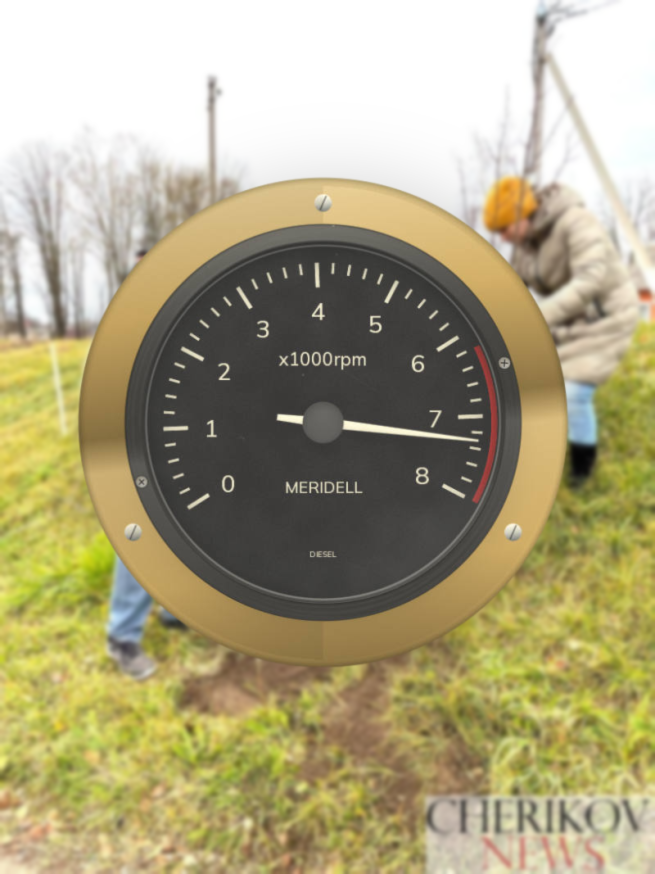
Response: 7300 rpm
